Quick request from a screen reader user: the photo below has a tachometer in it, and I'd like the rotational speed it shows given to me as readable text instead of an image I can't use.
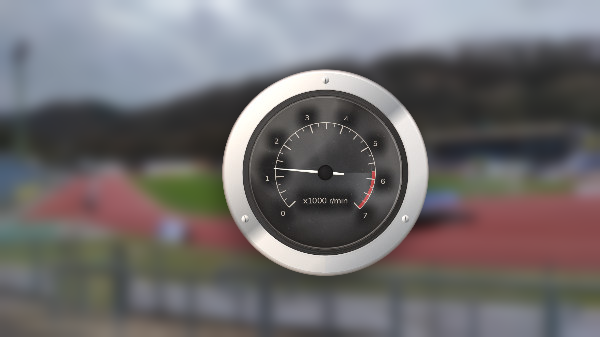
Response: 1250 rpm
